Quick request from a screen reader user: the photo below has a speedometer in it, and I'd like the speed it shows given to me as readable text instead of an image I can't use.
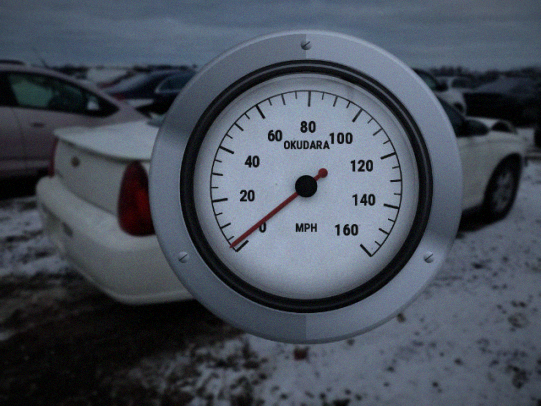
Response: 2.5 mph
